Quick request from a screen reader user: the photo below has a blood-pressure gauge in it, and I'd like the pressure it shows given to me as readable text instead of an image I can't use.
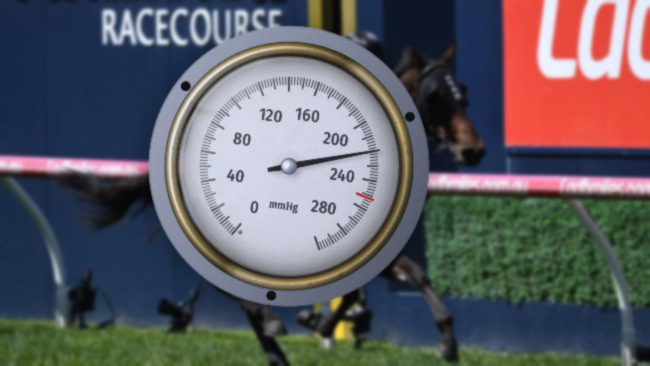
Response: 220 mmHg
